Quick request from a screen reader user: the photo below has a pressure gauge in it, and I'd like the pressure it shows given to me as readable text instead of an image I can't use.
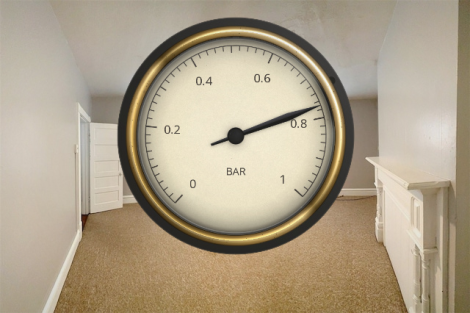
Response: 0.77 bar
